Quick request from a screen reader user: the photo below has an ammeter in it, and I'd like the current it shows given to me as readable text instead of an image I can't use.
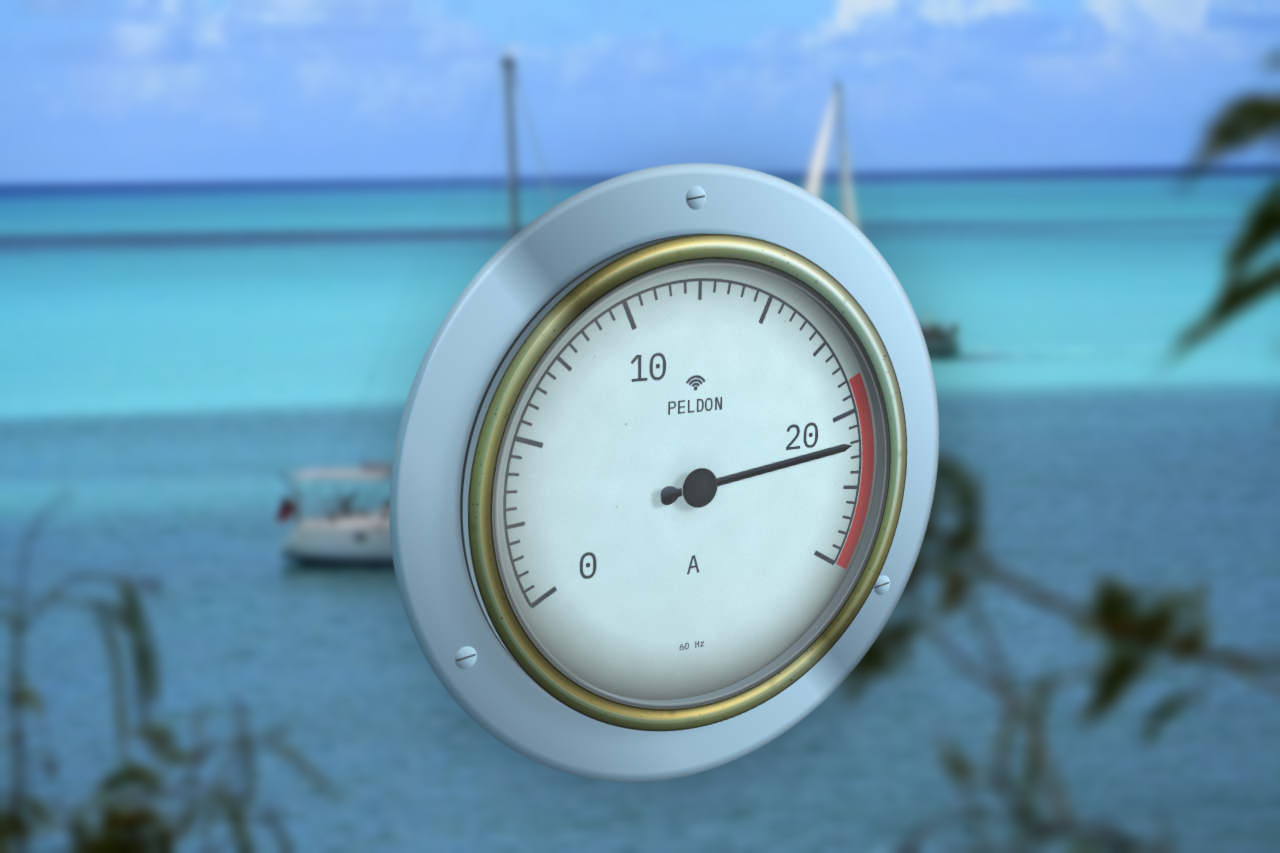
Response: 21 A
